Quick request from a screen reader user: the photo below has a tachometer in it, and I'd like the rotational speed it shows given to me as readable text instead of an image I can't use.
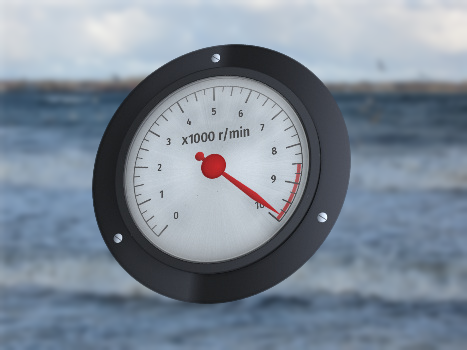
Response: 9875 rpm
